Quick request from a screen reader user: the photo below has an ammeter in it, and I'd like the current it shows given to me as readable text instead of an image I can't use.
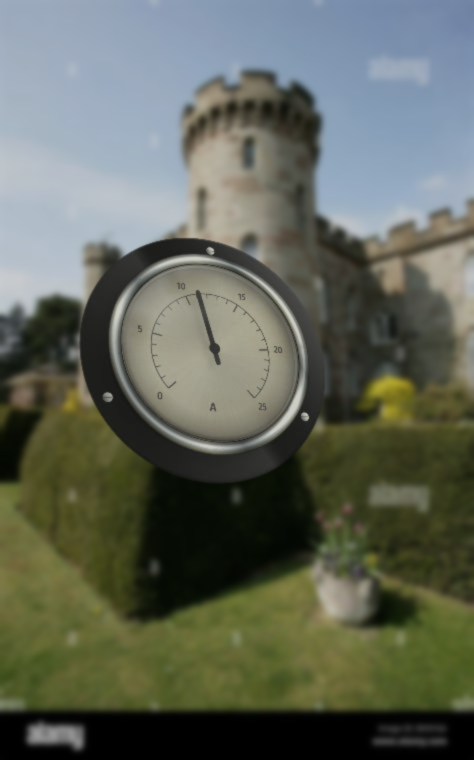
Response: 11 A
